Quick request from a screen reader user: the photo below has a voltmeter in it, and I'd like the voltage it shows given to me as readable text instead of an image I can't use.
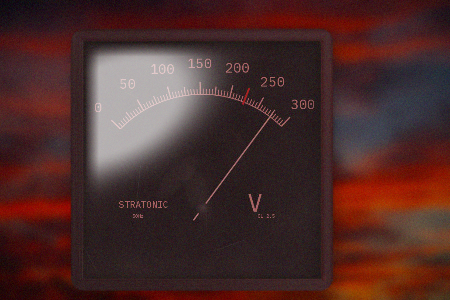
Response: 275 V
